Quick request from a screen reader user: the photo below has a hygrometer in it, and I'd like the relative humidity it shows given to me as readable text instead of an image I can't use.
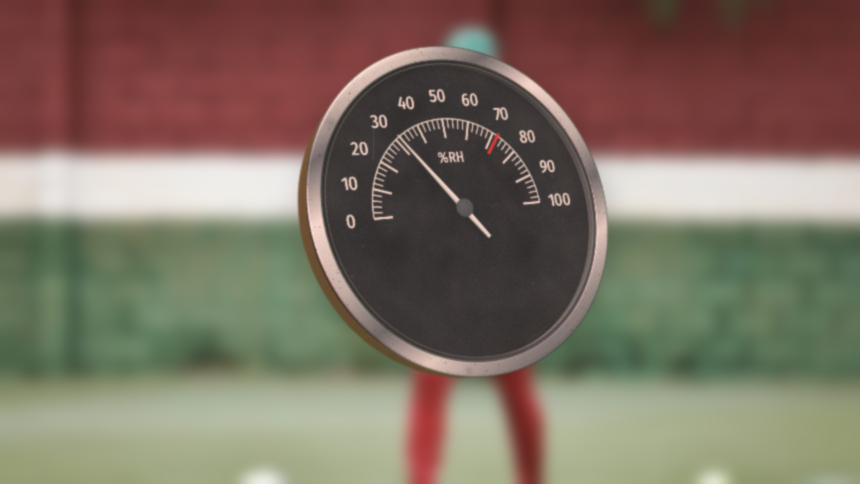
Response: 30 %
